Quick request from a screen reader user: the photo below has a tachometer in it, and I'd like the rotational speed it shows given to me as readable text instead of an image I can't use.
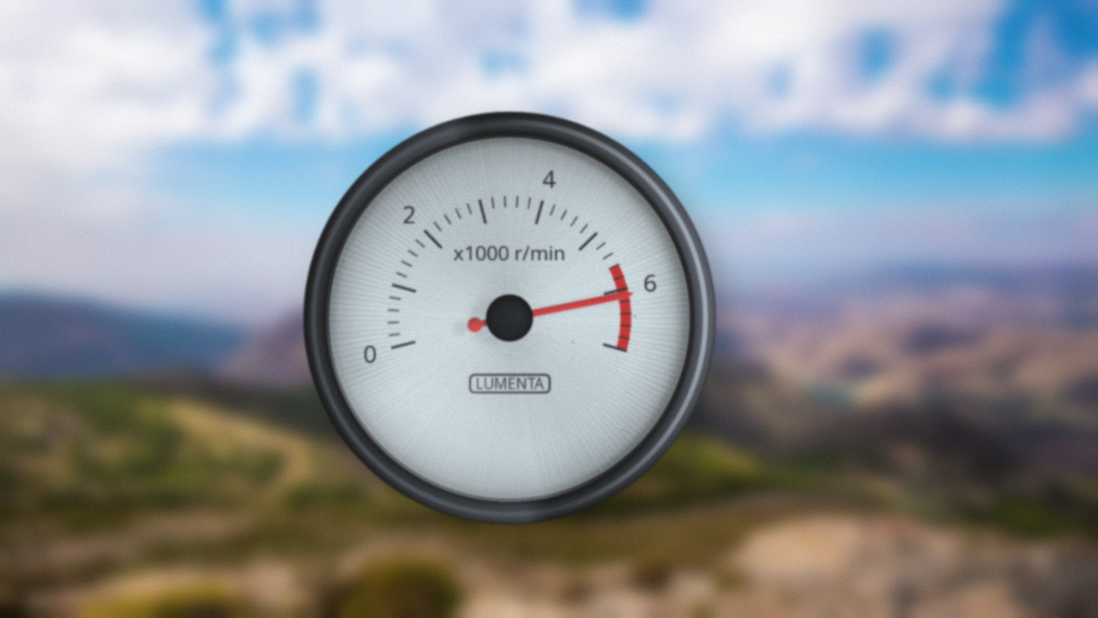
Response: 6100 rpm
